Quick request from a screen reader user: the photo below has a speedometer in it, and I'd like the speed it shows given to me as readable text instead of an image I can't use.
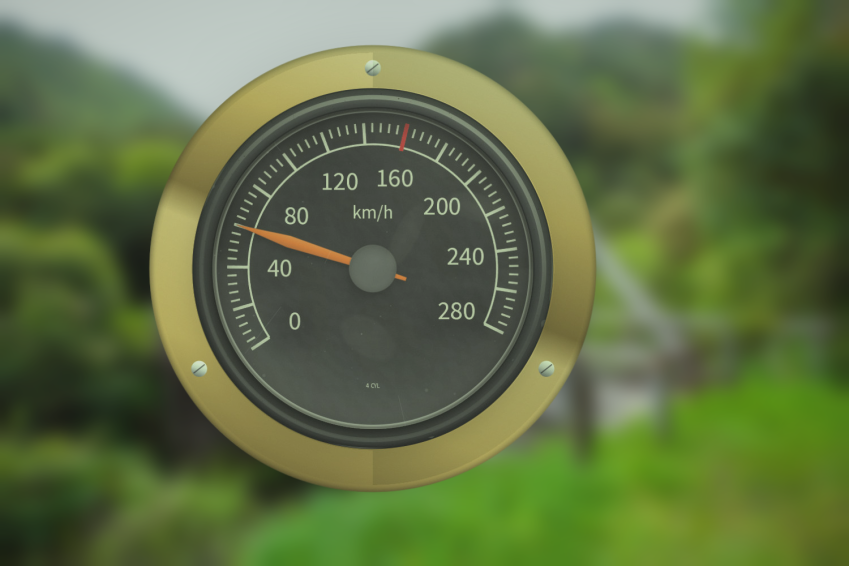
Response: 60 km/h
